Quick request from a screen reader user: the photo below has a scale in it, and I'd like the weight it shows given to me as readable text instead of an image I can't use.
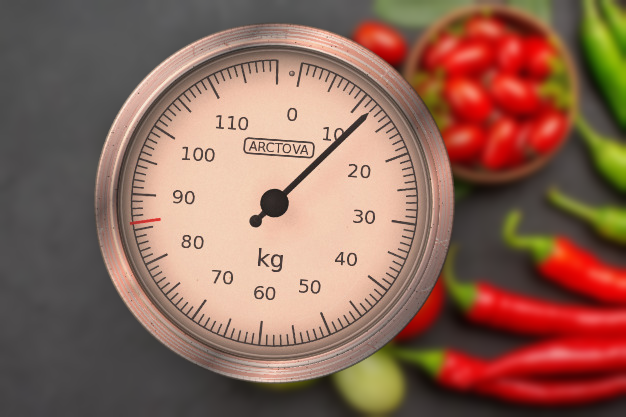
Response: 12 kg
